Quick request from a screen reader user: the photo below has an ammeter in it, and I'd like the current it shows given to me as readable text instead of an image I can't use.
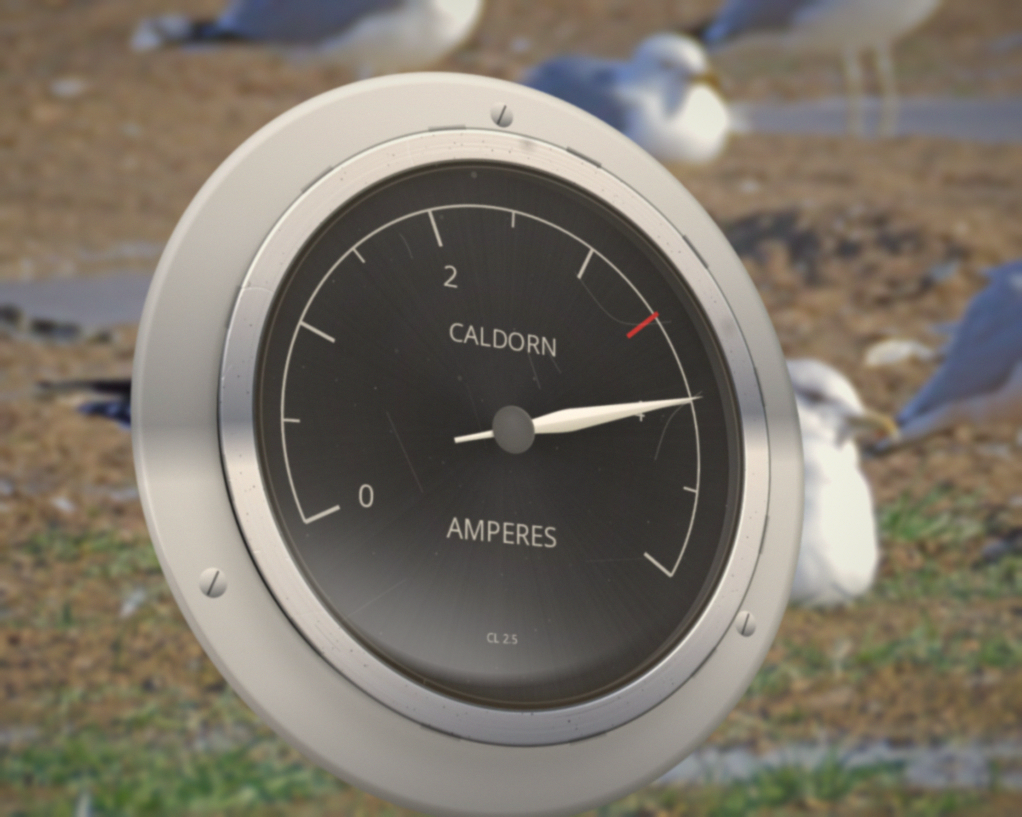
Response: 4 A
